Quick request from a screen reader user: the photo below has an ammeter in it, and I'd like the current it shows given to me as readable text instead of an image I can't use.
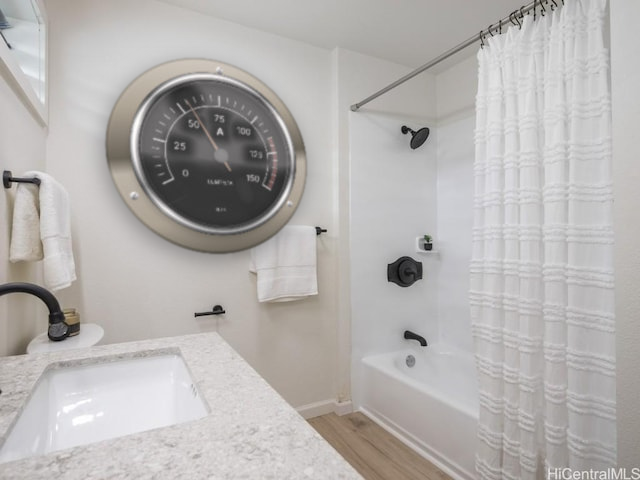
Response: 55 A
